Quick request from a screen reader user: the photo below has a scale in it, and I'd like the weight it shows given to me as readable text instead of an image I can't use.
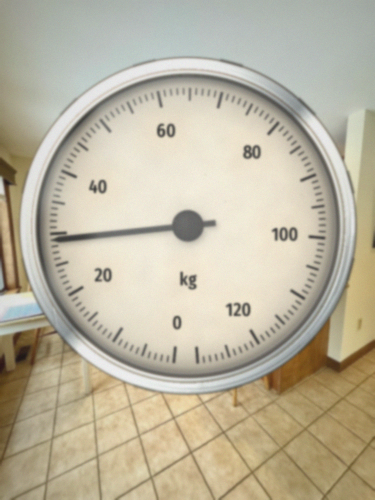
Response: 29 kg
